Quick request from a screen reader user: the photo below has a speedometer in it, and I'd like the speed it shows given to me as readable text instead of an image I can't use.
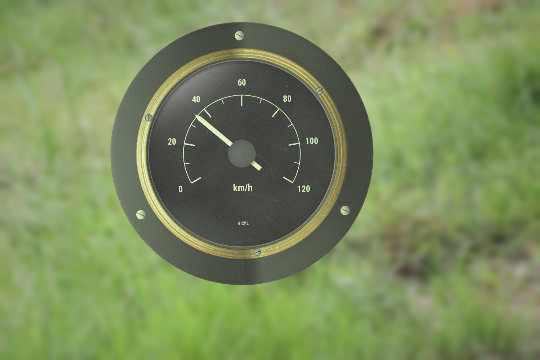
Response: 35 km/h
